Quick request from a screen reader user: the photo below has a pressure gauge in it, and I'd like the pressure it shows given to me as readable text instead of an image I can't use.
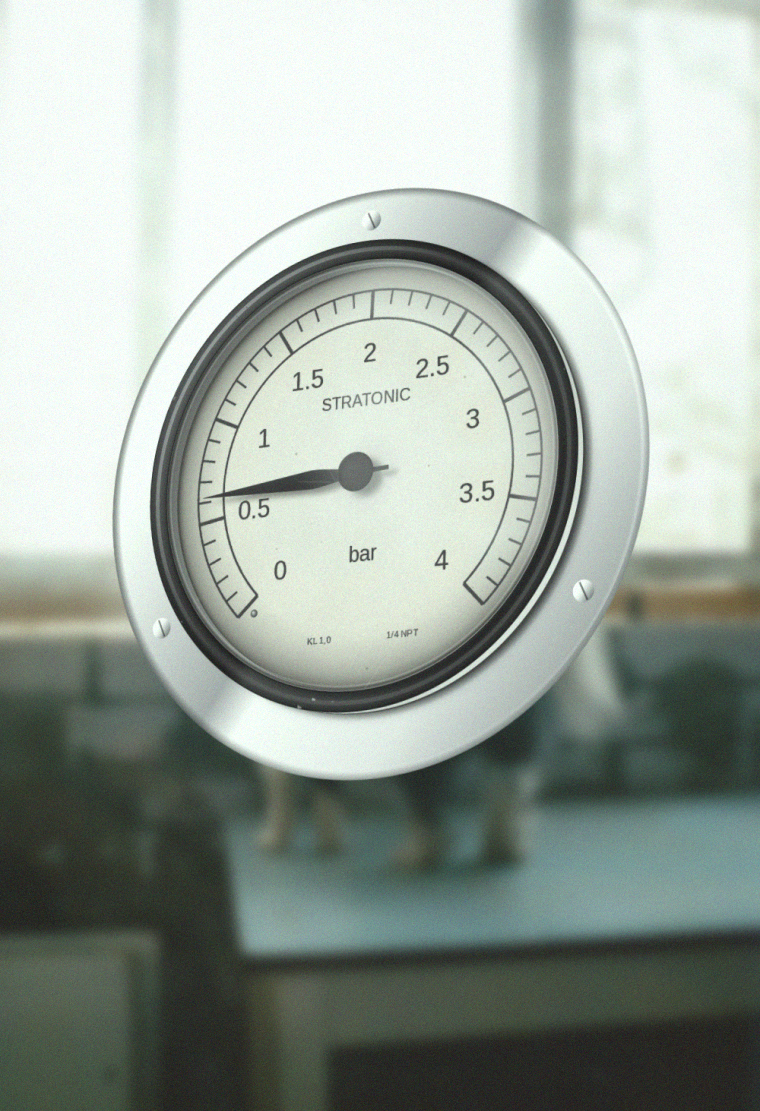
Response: 0.6 bar
